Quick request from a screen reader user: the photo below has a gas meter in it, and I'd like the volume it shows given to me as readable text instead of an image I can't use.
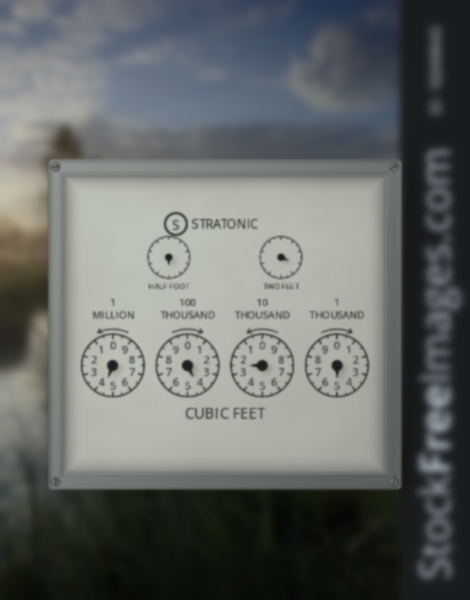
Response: 442500 ft³
